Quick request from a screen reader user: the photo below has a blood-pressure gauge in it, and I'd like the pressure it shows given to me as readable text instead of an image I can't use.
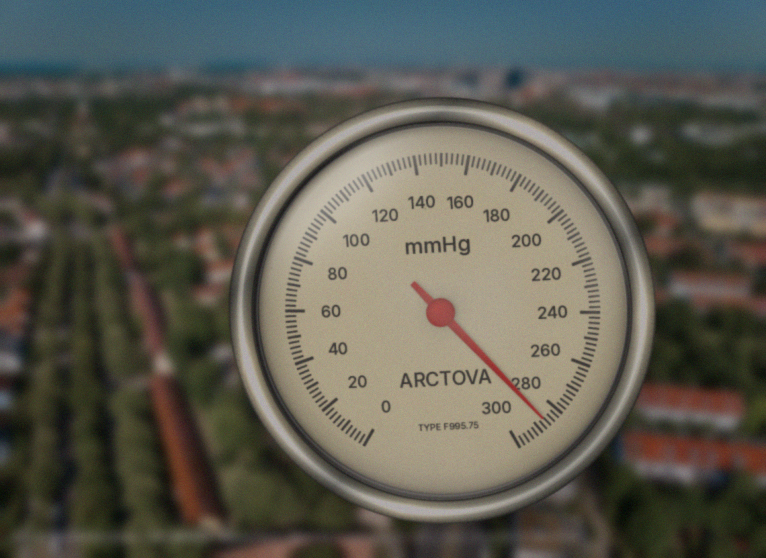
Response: 286 mmHg
